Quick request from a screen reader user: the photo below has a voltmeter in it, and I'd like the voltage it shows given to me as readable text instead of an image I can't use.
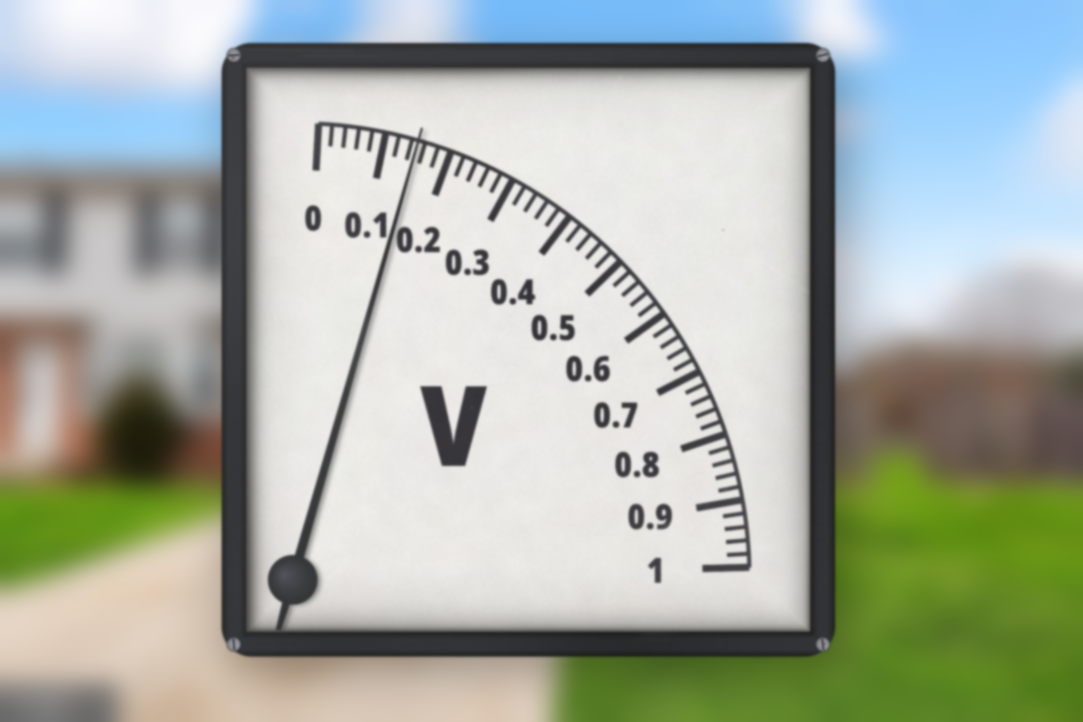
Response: 0.15 V
